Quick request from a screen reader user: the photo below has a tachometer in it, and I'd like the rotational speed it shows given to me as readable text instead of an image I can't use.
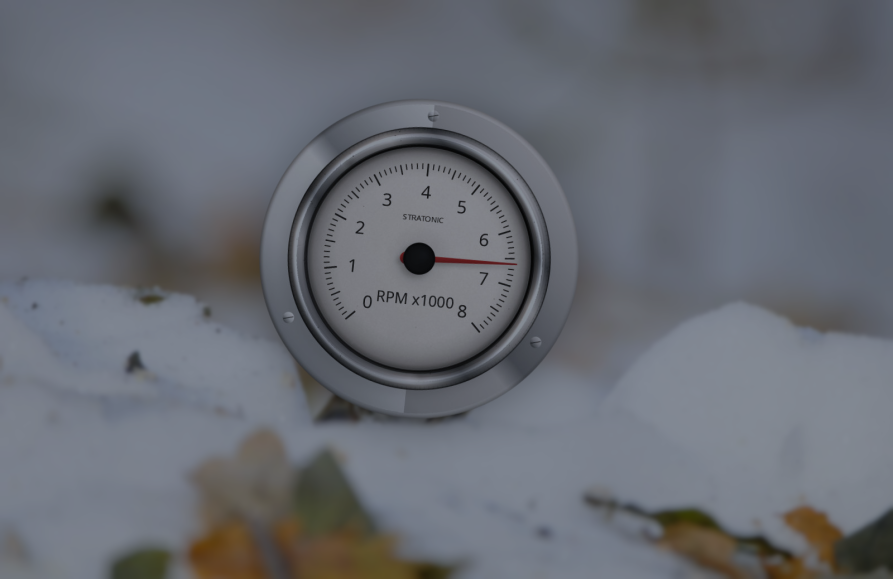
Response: 6600 rpm
